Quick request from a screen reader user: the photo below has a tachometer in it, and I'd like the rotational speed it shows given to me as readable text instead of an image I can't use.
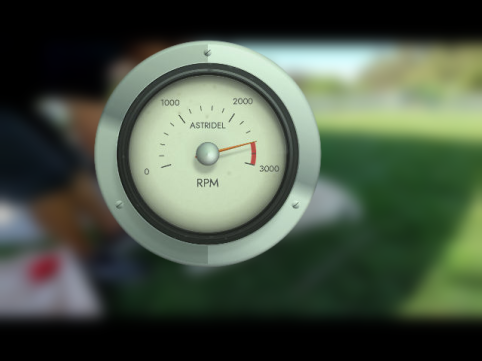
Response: 2600 rpm
